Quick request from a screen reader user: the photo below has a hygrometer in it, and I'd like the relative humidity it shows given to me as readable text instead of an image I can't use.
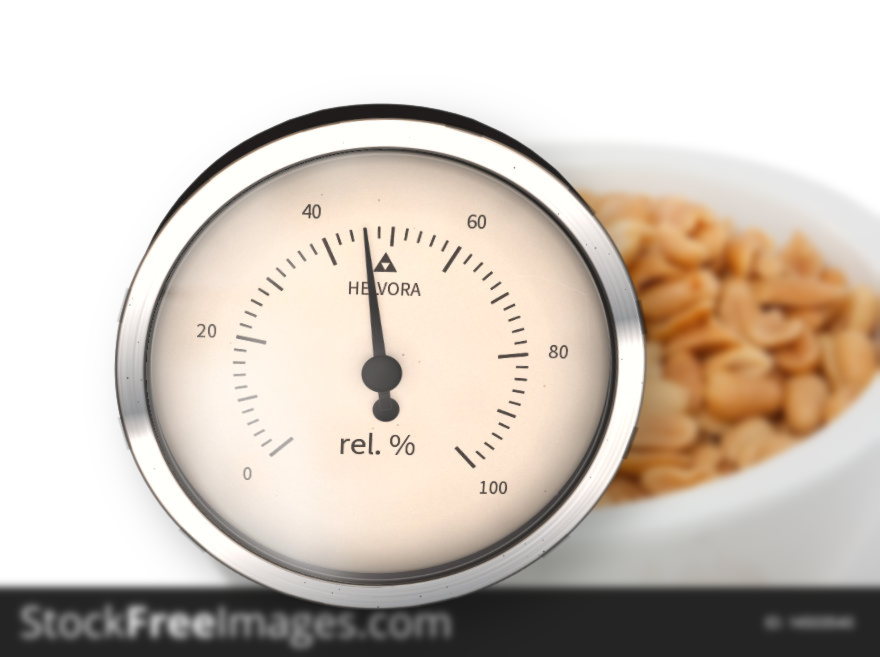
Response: 46 %
